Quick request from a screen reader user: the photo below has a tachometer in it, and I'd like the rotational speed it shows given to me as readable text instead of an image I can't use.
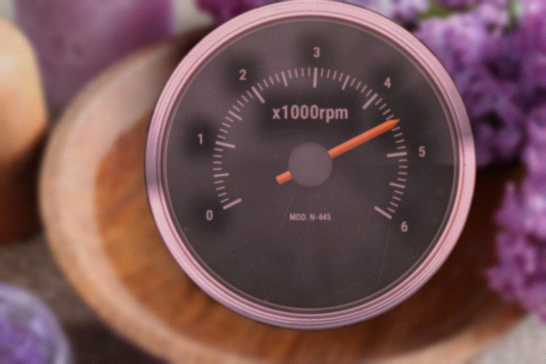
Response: 4500 rpm
